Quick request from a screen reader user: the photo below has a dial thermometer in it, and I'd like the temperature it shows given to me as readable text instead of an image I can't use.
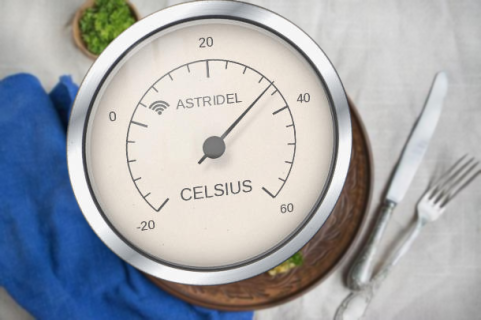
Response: 34 °C
